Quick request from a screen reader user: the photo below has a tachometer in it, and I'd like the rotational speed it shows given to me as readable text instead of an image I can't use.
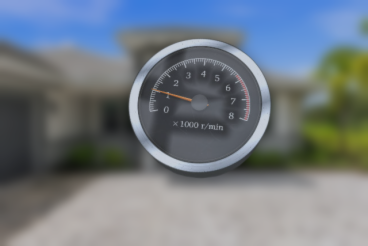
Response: 1000 rpm
